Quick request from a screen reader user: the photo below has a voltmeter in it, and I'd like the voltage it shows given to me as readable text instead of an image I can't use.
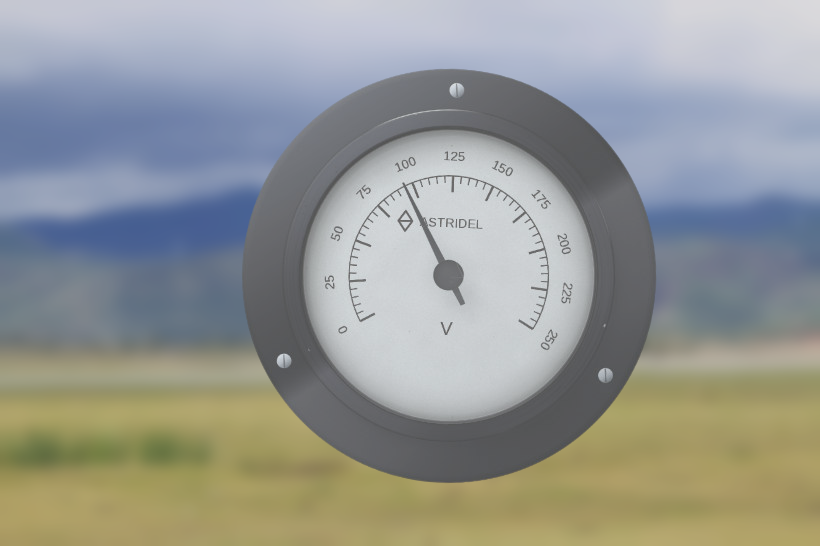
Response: 95 V
